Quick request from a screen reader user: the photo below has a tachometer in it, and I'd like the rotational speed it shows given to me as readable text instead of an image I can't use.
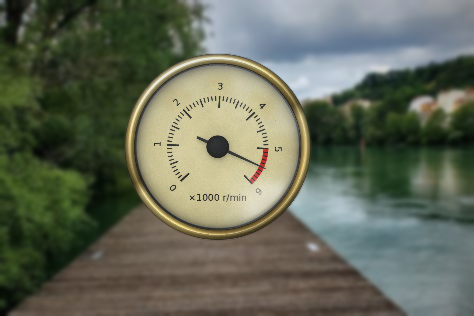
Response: 5500 rpm
